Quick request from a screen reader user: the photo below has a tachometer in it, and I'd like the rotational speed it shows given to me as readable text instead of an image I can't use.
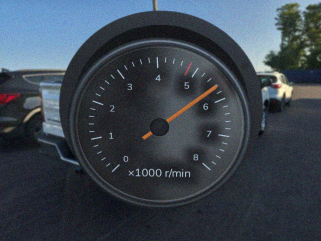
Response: 5600 rpm
